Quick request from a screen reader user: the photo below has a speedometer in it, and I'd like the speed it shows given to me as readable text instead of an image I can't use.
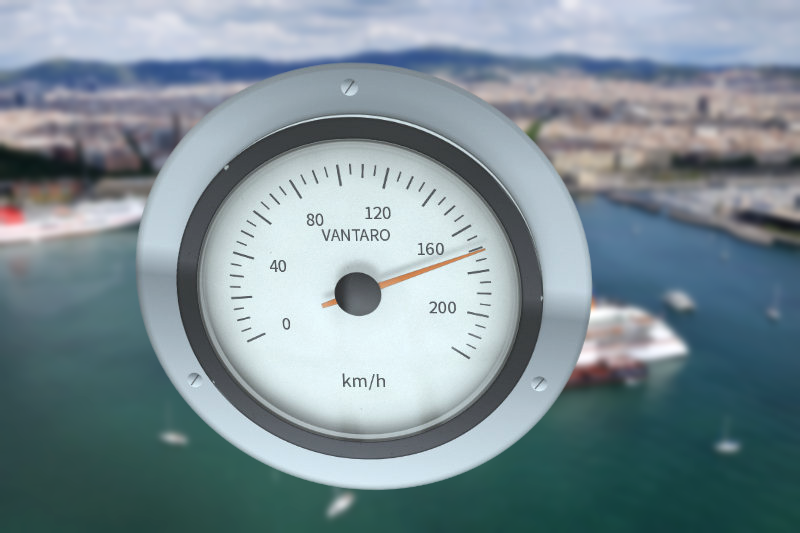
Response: 170 km/h
